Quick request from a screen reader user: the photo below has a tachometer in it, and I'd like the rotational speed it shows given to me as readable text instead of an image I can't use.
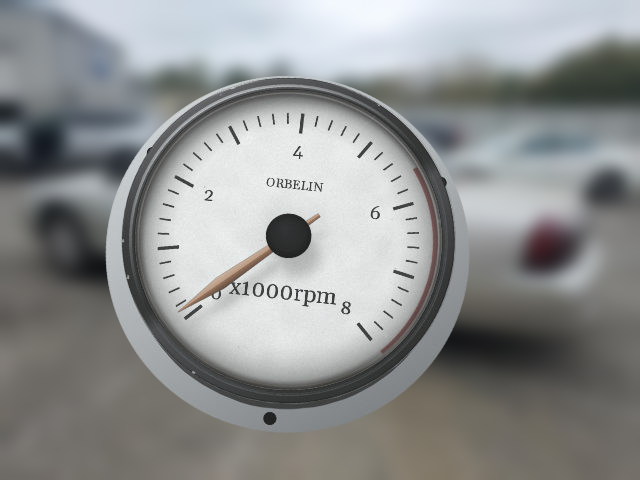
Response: 100 rpm
